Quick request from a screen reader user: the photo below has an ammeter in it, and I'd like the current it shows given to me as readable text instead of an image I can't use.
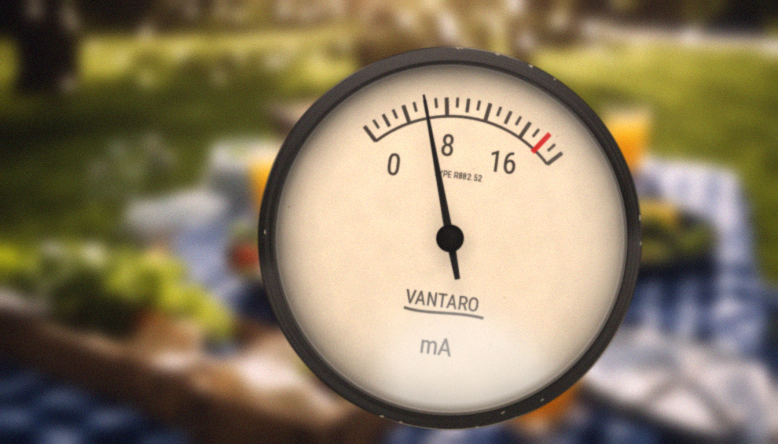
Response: 6 mA
